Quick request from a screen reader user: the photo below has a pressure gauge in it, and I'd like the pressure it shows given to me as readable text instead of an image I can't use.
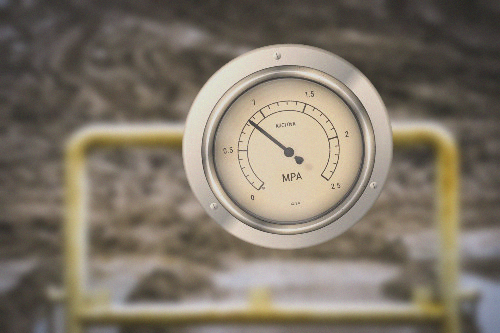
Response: 0.85 MPa
